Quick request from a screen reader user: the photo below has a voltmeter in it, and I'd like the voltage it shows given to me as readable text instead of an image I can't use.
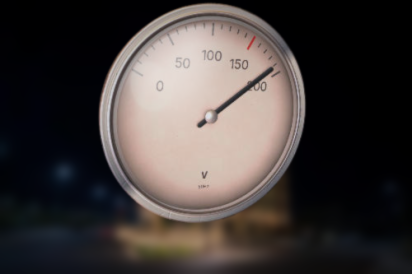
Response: 190 V
